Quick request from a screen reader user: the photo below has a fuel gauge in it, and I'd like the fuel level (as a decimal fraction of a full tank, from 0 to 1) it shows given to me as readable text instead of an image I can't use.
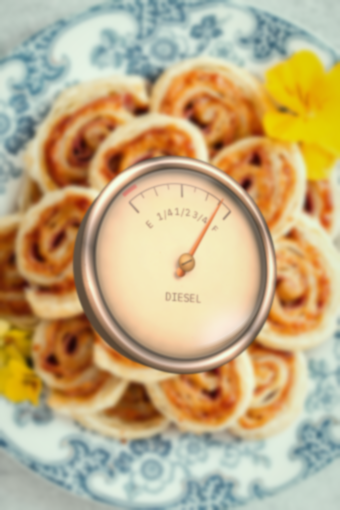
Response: 0.875
